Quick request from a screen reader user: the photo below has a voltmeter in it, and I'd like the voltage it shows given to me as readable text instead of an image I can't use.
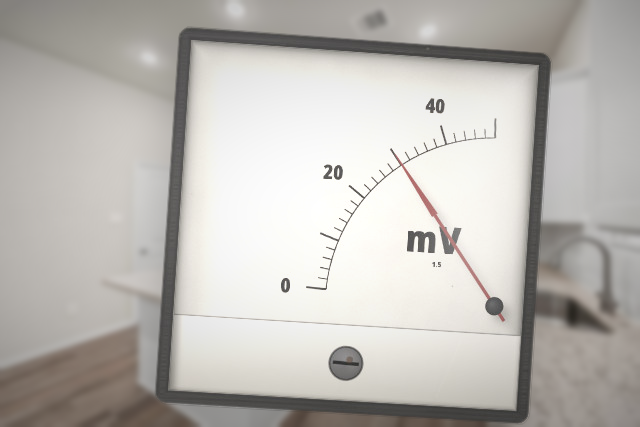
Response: 30 mV
